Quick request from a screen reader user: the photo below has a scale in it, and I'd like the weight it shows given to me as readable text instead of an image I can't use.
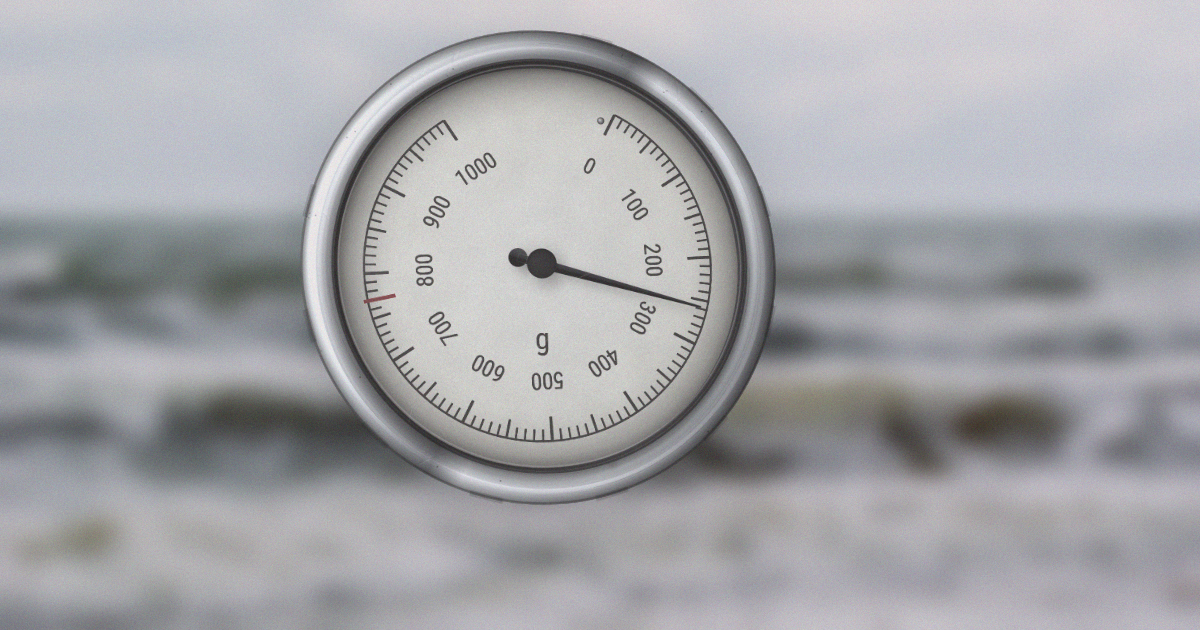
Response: 260 g
